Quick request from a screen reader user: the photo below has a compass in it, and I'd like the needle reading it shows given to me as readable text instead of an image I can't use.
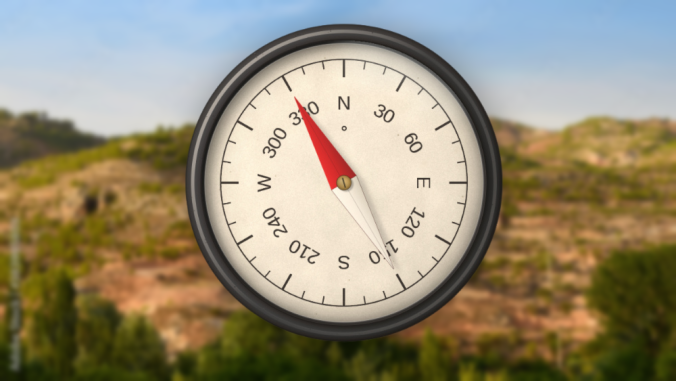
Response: 330 °
